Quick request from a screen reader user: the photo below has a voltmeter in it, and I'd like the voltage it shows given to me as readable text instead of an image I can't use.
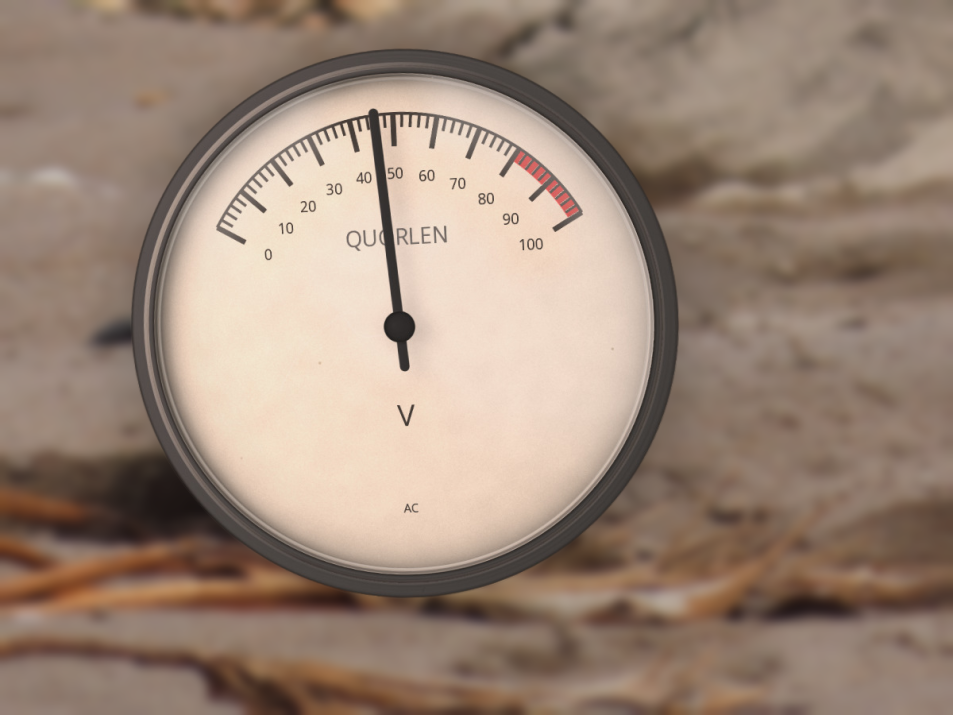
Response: 46 V
